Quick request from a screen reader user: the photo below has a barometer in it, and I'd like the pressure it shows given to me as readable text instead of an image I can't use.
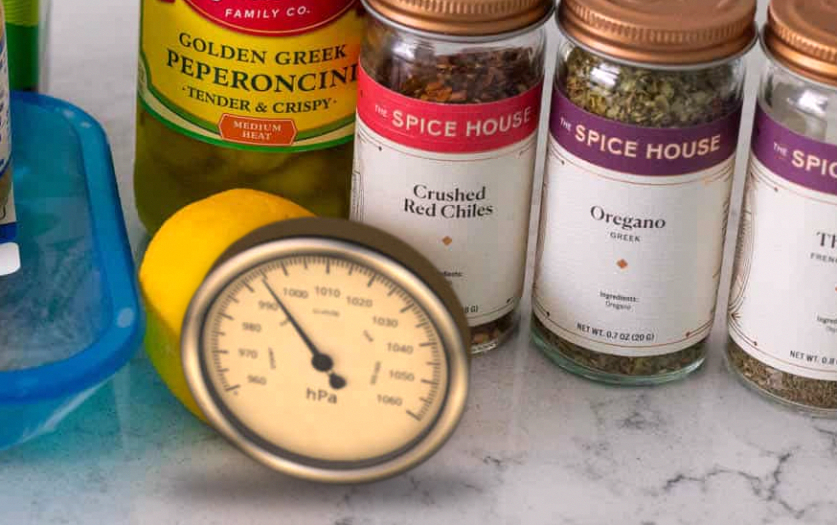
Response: 995 hPa
